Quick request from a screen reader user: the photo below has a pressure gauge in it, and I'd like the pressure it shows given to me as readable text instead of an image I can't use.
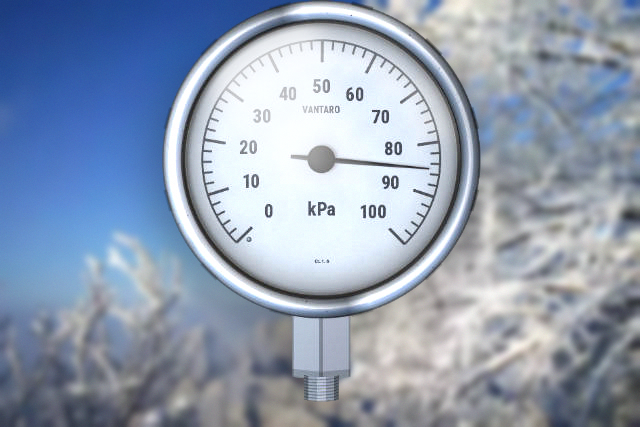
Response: 85 kPa
